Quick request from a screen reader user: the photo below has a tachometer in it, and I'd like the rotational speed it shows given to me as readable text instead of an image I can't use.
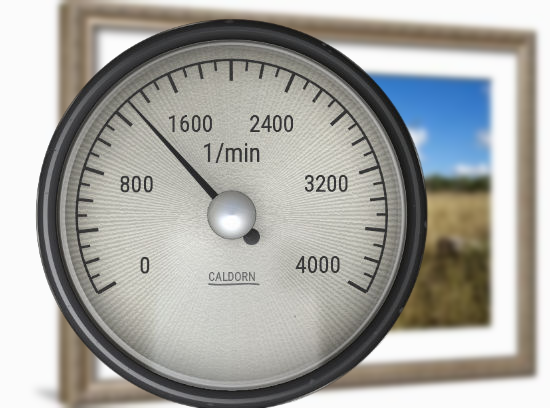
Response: 1300 rpm
